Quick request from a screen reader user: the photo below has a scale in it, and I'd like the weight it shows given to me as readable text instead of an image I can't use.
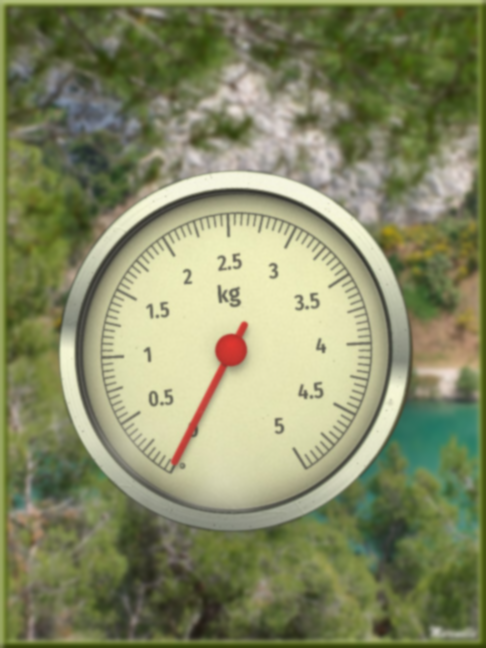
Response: 0 kg
